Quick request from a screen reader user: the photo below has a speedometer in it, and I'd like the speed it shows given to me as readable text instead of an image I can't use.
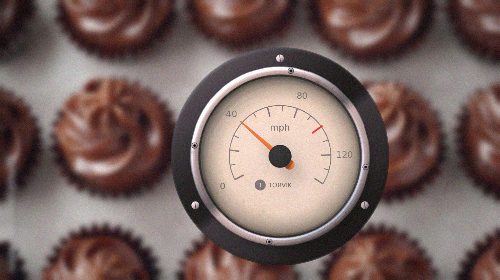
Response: 40 mph
